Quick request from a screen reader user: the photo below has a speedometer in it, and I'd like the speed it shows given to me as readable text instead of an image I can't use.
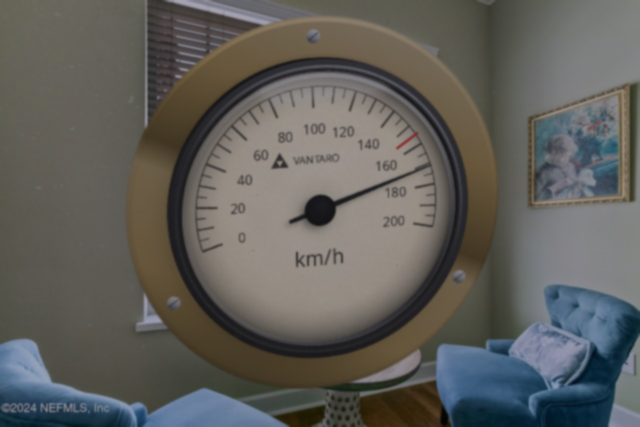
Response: 170 km/h
